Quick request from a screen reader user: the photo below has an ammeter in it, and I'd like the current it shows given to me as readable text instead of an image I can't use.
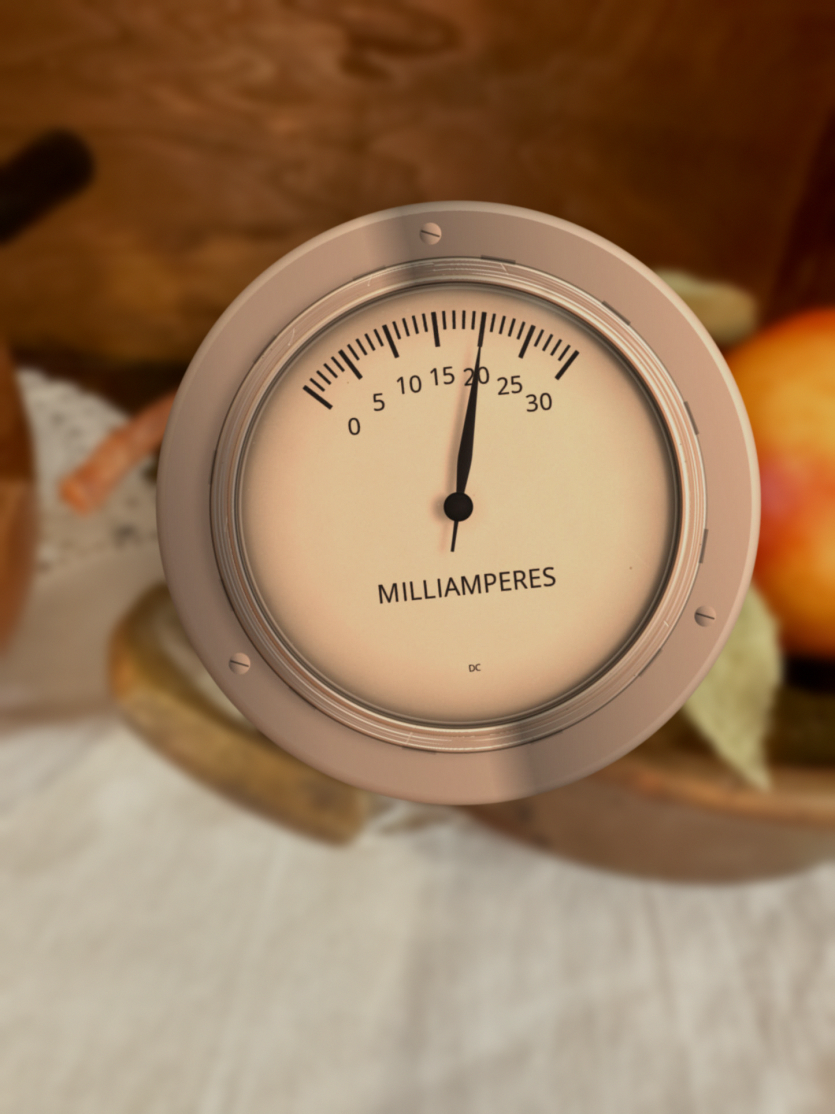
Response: 20 mA
